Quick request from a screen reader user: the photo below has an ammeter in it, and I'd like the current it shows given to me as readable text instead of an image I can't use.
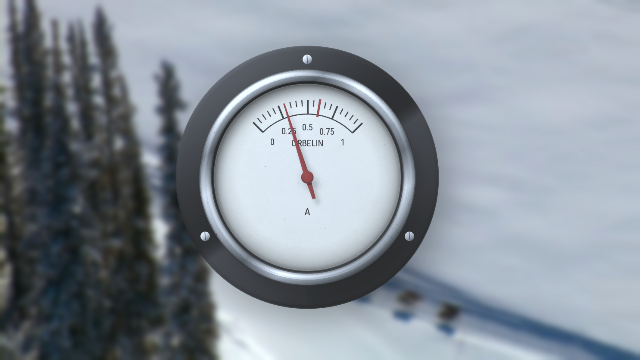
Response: 0.3 A
